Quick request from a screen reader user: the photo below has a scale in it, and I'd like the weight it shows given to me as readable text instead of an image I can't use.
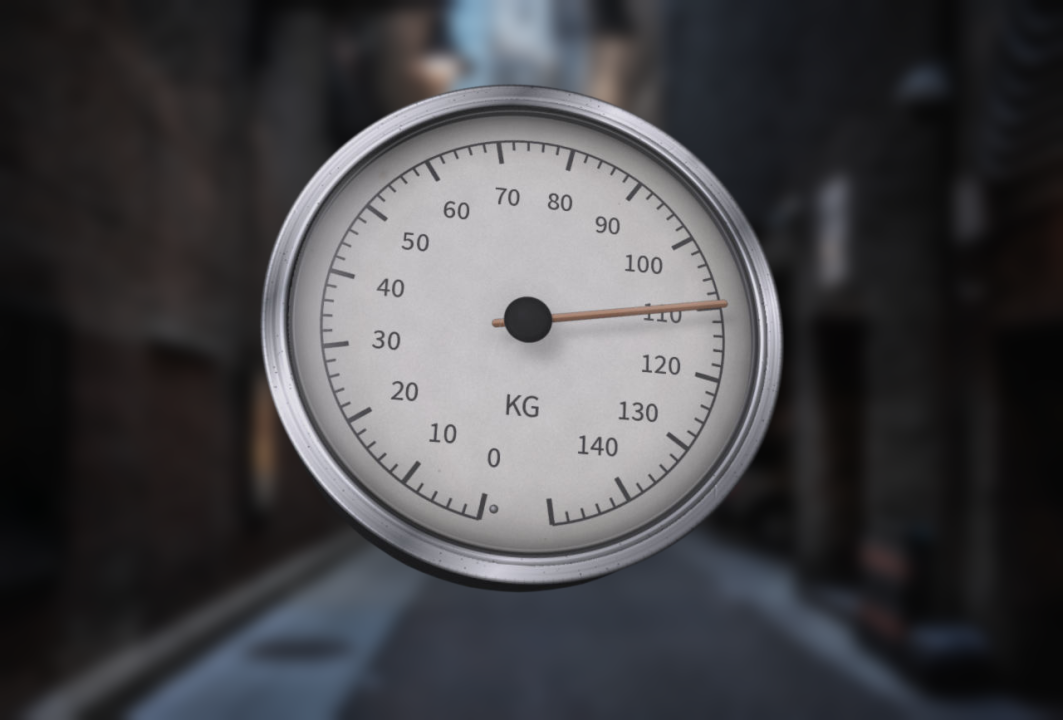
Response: 110 kg
